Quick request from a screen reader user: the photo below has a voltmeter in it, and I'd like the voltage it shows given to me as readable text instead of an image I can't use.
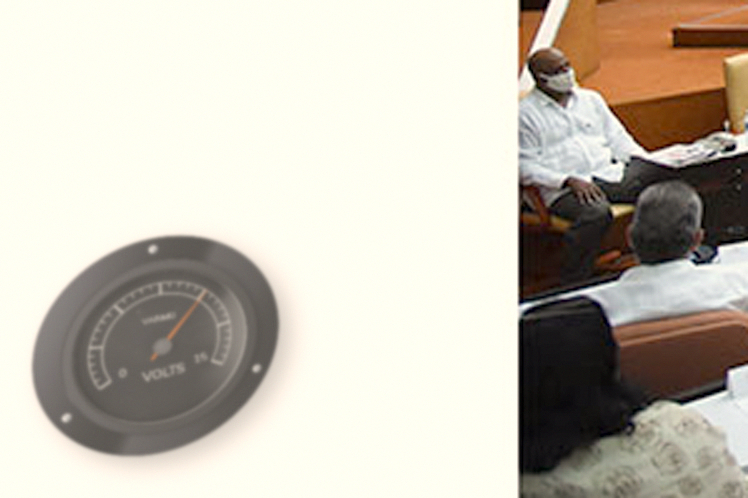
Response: 10 V
